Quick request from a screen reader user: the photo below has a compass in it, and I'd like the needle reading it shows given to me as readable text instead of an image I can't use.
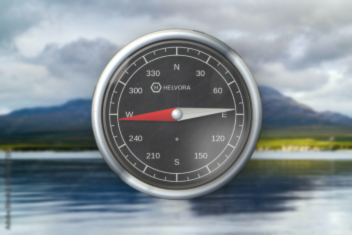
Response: 265 °
